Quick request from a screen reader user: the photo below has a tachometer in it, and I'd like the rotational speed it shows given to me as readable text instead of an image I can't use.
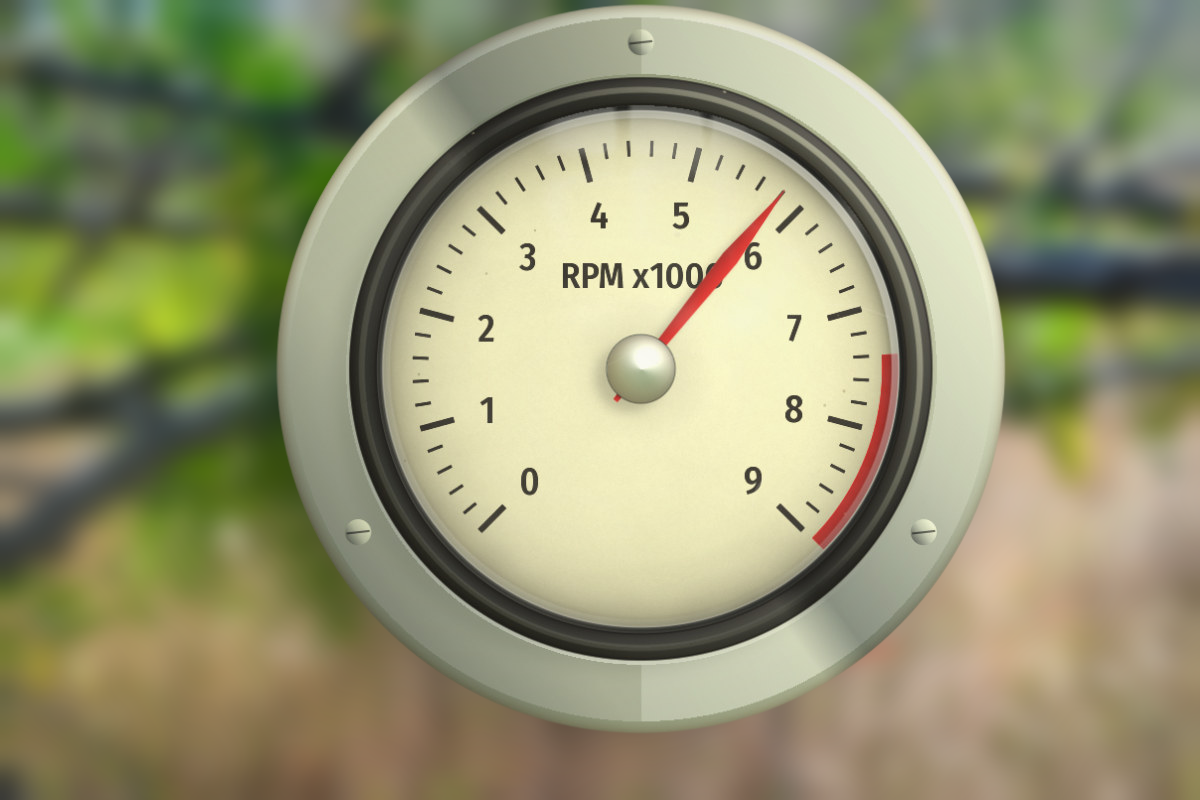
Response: 5800 rpm
